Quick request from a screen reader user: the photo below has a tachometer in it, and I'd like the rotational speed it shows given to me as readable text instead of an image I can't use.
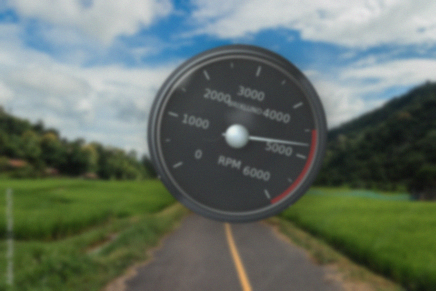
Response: 4750 rpm
